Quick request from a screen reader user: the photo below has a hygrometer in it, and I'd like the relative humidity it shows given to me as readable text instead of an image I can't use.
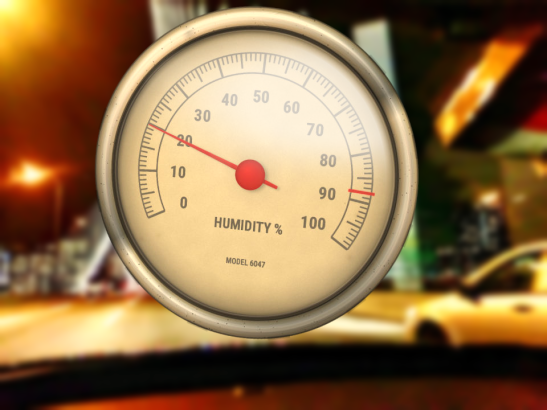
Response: 20 %
